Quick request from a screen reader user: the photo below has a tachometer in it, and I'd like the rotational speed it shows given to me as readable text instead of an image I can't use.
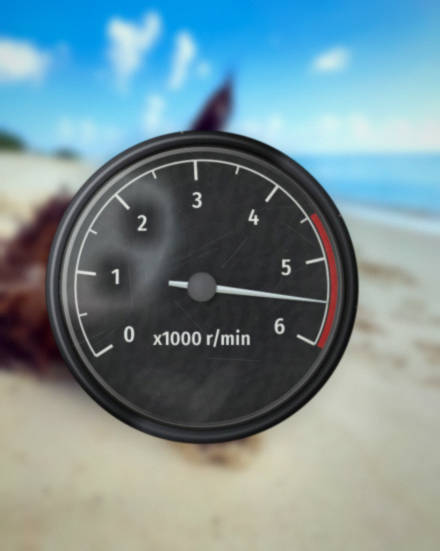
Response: 5500 rpm
